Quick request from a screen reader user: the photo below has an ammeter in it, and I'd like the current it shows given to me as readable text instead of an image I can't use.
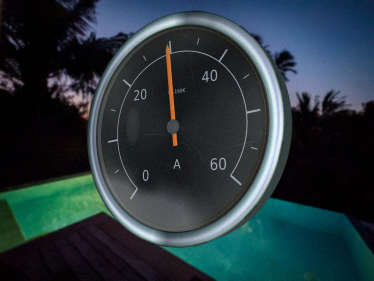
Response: 30 A
